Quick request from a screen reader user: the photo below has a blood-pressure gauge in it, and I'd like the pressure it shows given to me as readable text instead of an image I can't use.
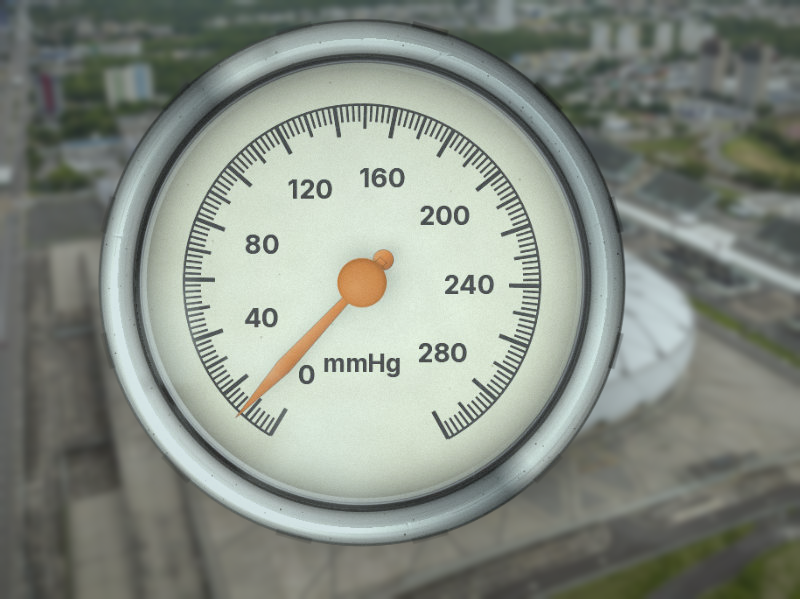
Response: 12 mmHg
